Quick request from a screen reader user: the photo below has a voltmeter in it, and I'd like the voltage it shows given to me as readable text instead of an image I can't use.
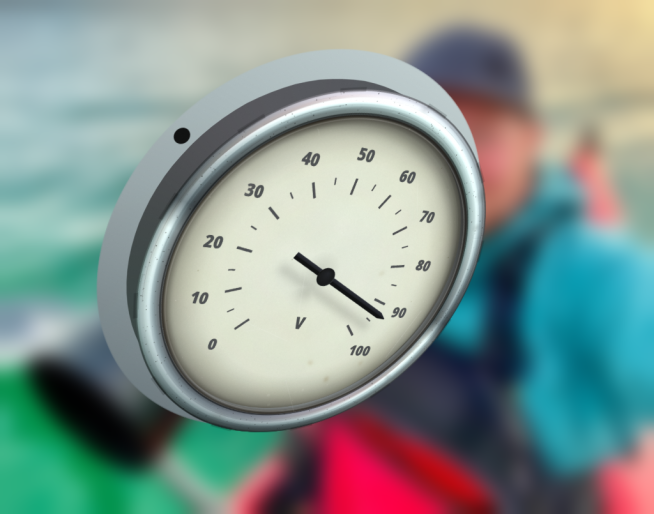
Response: 92.5 V
